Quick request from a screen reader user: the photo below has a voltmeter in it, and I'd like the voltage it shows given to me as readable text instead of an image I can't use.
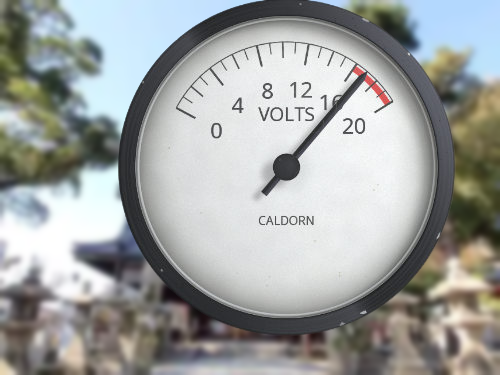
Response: 17 V
